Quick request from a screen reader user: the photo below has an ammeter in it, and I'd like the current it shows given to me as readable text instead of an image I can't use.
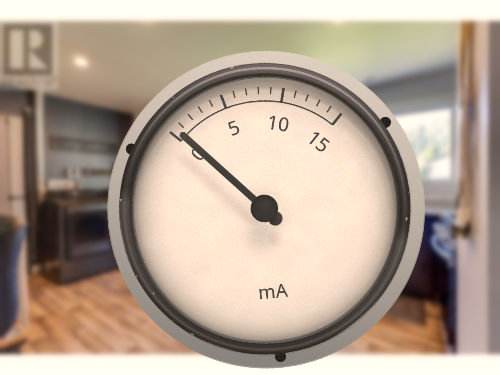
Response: 0.5 mA
